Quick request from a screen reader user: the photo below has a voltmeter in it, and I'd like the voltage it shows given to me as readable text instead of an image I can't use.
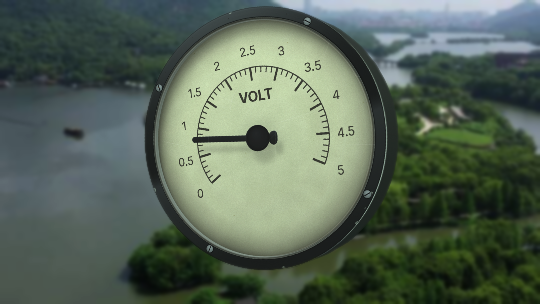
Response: 0.8 V
